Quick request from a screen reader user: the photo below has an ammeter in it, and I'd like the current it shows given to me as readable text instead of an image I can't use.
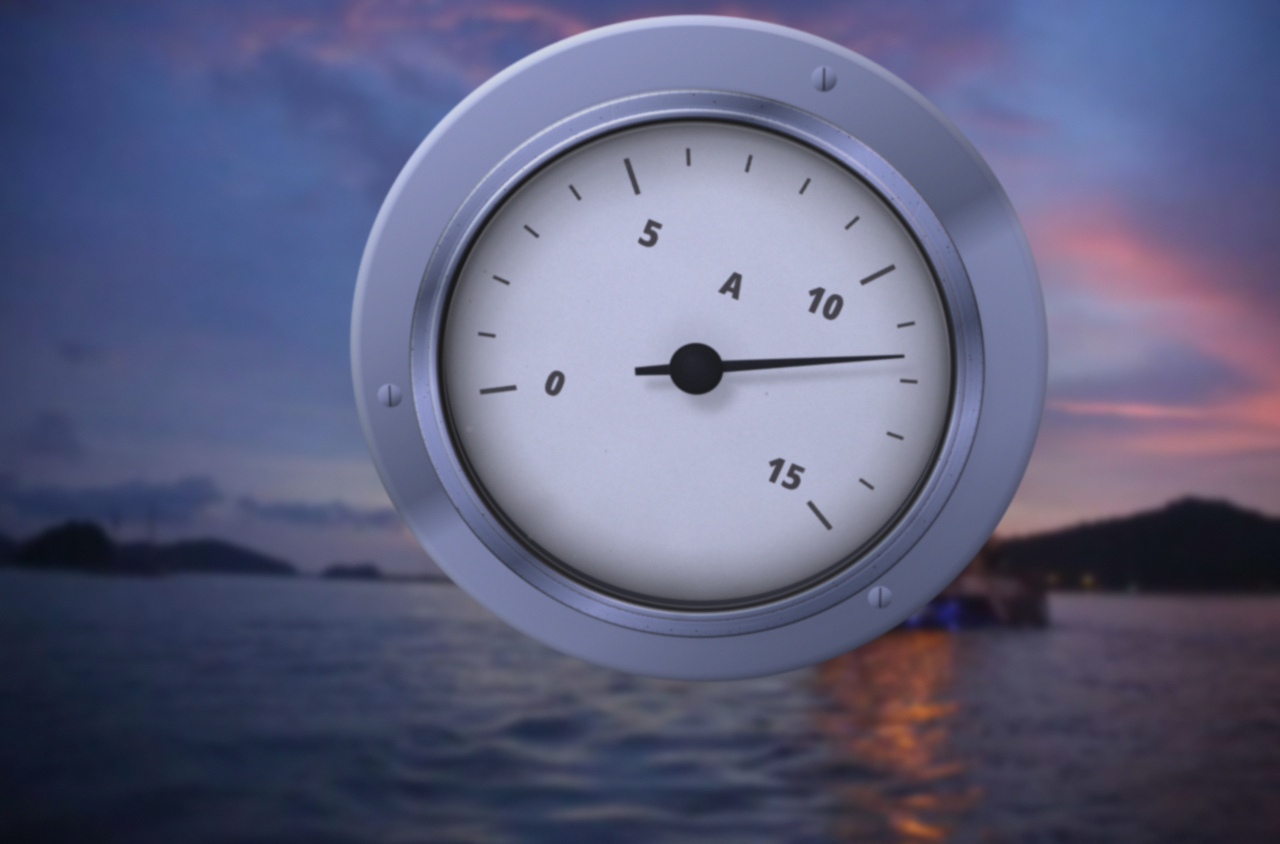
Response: 11.5 A
